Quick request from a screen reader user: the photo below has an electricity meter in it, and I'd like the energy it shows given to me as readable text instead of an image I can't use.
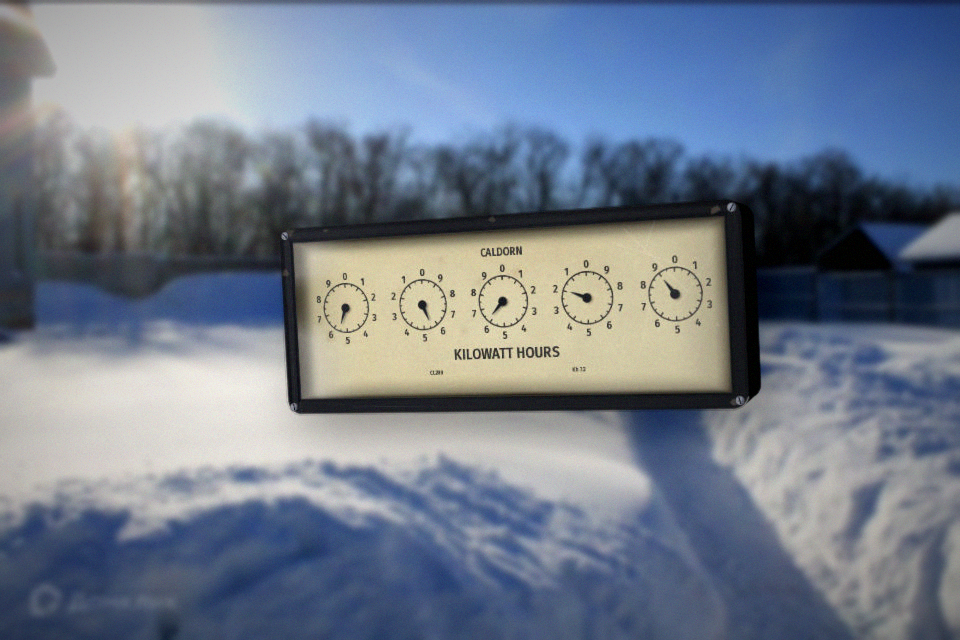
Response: 55619 kWh
